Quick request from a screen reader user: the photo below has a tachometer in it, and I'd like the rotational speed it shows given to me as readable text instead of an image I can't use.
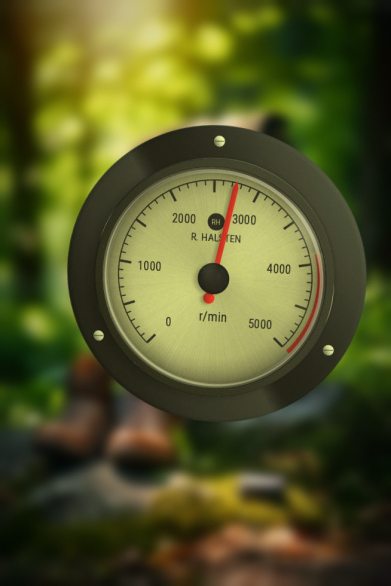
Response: 2750 rpm
